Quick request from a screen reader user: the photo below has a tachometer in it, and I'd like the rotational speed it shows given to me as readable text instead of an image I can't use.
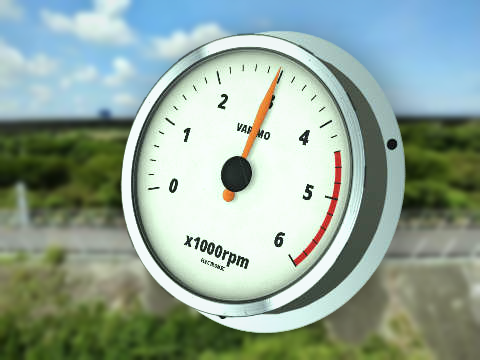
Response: 3000 rpm
